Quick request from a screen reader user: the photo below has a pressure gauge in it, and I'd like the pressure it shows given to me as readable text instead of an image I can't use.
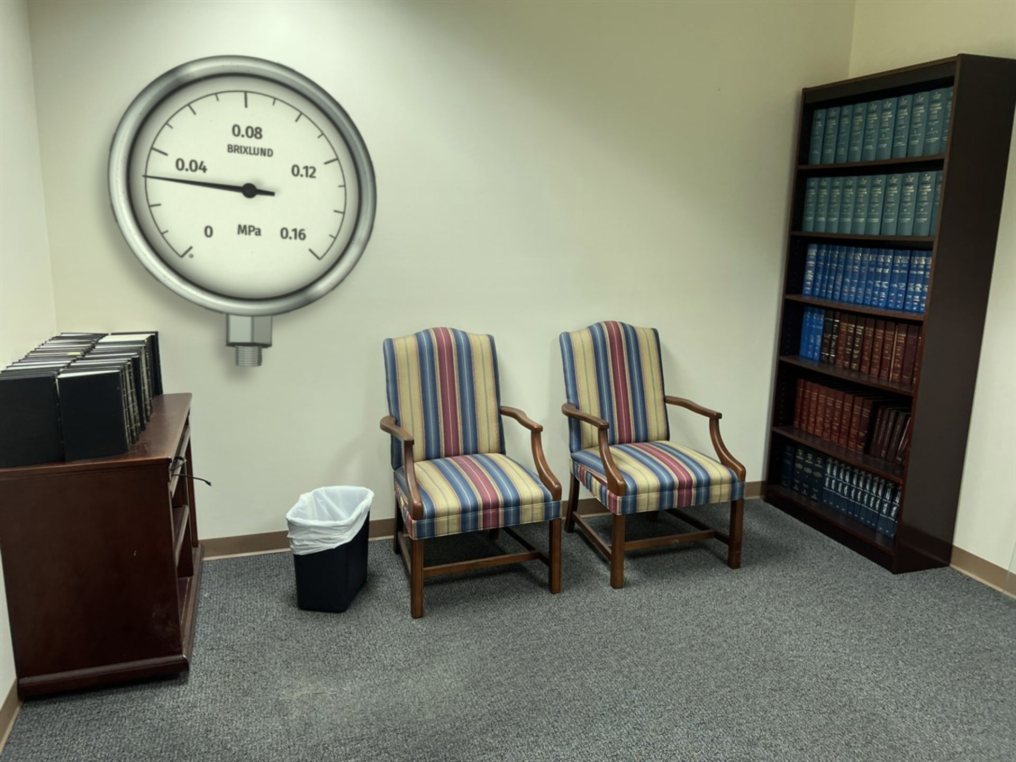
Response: 0.03 MPa
